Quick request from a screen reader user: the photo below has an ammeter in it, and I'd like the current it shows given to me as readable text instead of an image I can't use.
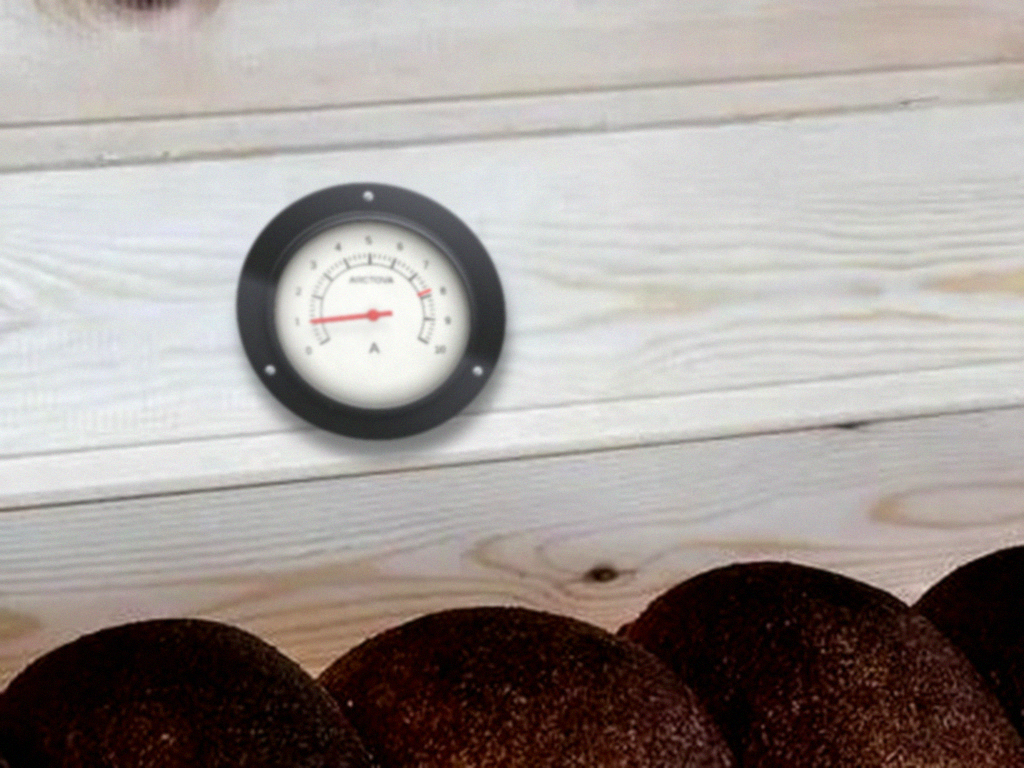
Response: 1 A
